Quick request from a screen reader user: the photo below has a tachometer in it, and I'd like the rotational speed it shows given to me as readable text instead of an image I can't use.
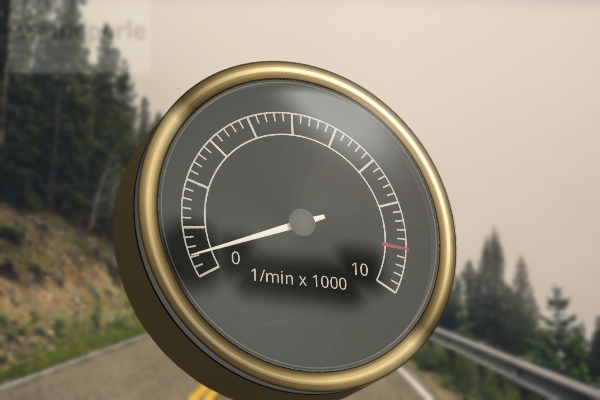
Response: 400 rpm
